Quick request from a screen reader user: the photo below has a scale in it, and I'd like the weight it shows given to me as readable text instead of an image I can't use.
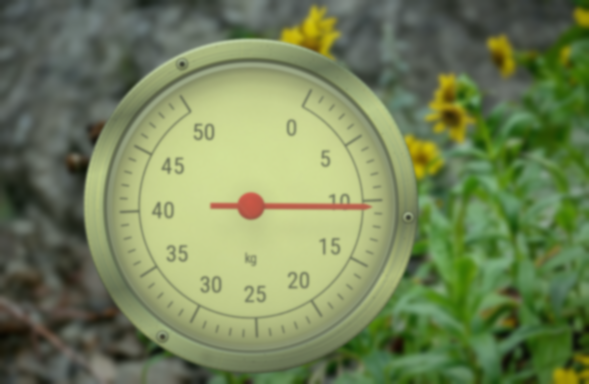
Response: 10.5 kg
